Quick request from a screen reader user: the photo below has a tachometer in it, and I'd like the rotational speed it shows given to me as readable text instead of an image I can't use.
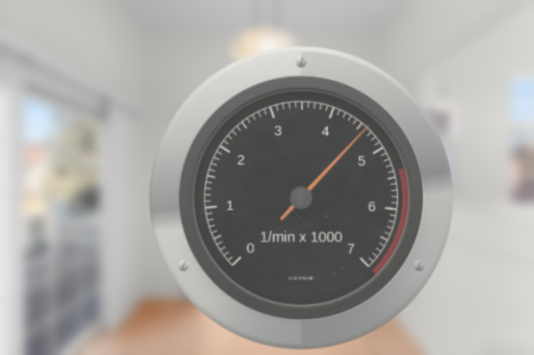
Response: 4600 rpm
